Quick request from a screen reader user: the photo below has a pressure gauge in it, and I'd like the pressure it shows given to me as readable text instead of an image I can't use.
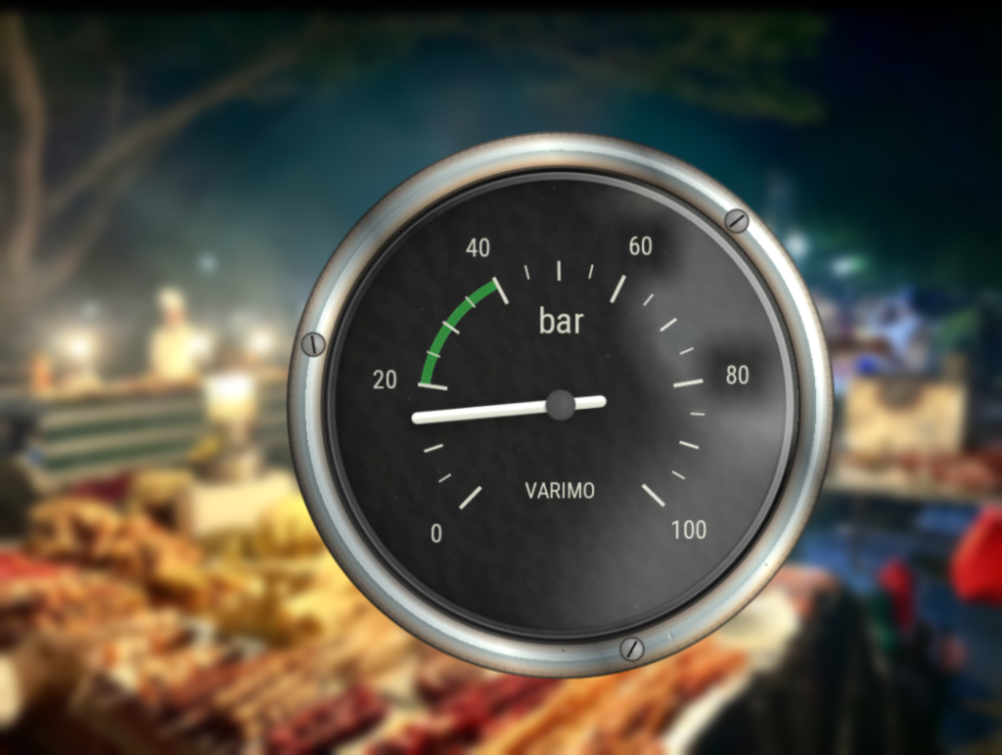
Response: 15 bar
